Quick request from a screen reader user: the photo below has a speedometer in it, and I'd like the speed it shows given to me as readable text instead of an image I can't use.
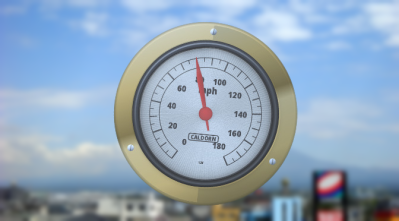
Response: 80 mph
